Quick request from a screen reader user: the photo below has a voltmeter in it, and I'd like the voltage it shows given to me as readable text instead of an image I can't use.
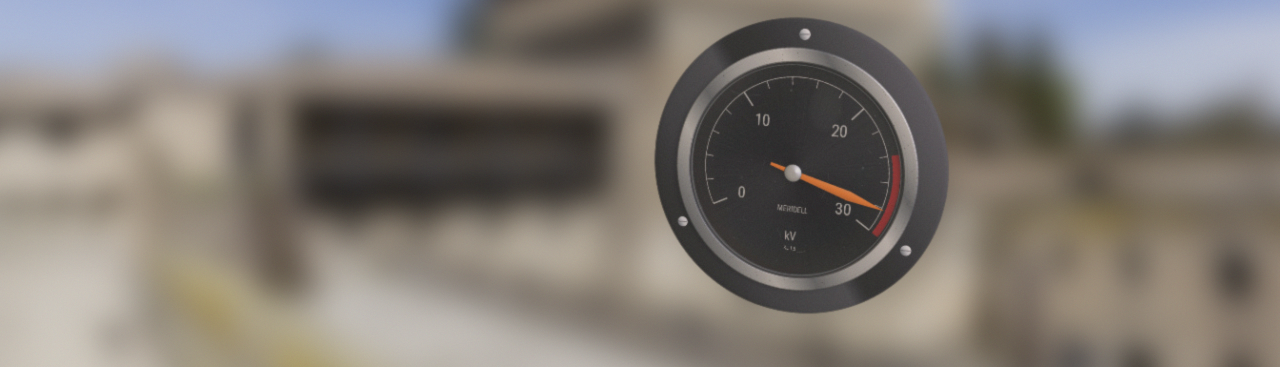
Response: 28 kV
